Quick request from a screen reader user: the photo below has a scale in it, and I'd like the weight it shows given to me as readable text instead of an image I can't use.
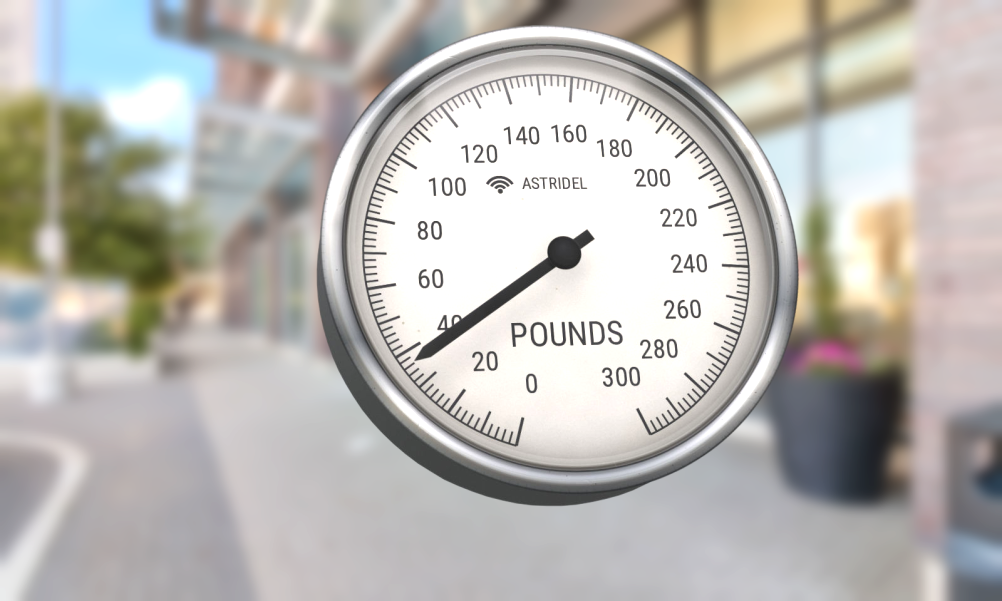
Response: 36 lb
